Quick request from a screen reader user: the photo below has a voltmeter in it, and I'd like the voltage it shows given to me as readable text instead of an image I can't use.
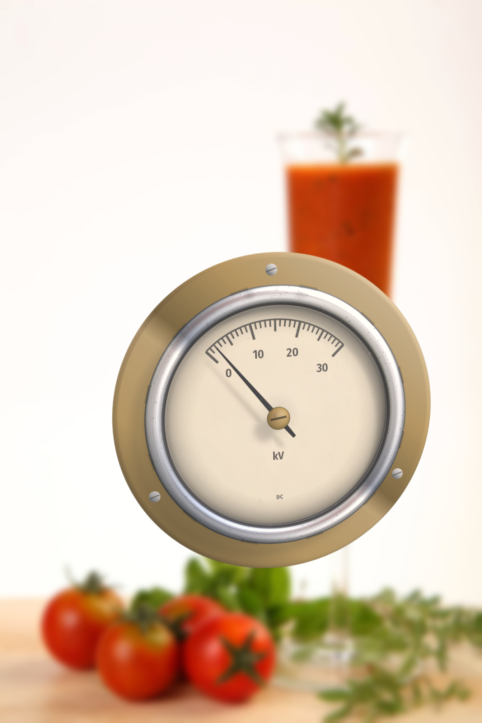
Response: 2 kV
